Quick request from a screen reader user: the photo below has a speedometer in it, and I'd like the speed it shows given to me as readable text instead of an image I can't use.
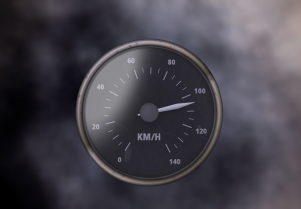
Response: 105 km/h
